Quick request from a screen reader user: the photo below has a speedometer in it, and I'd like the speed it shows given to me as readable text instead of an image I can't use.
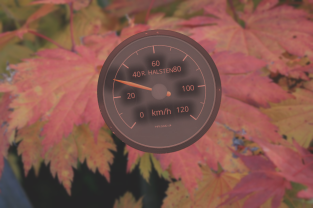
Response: 30 km/h
